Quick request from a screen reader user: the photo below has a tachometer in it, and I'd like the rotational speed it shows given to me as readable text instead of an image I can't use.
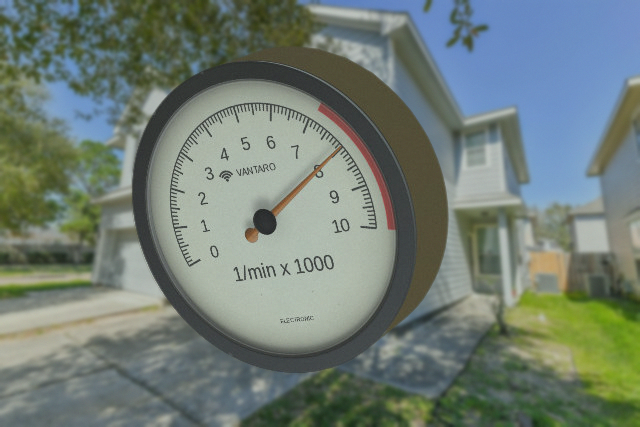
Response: 8000 rpm
